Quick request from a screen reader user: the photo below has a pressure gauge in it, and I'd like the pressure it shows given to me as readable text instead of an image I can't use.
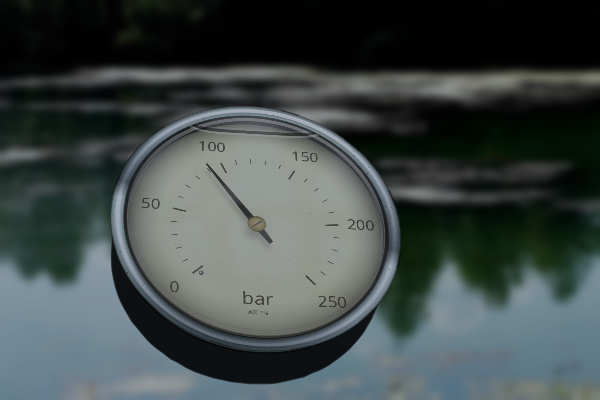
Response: 90 bar
